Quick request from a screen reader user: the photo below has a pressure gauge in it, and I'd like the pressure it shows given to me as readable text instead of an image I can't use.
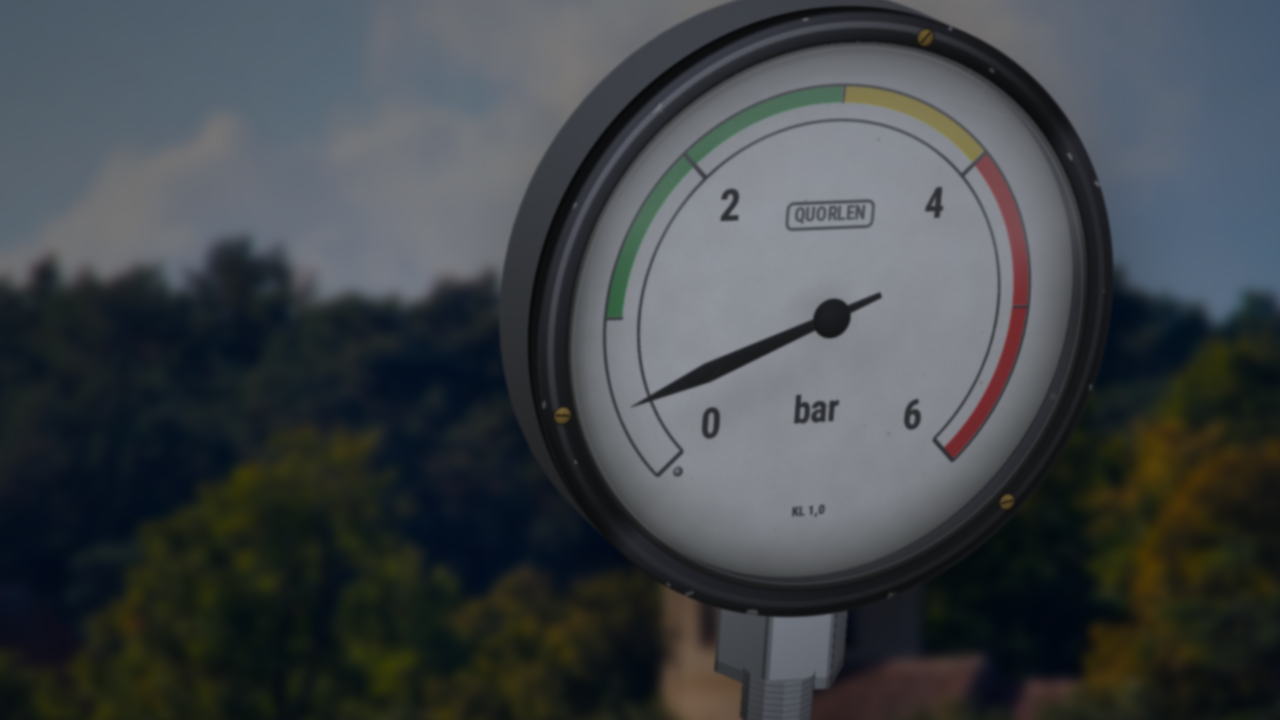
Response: 0.5 bar
